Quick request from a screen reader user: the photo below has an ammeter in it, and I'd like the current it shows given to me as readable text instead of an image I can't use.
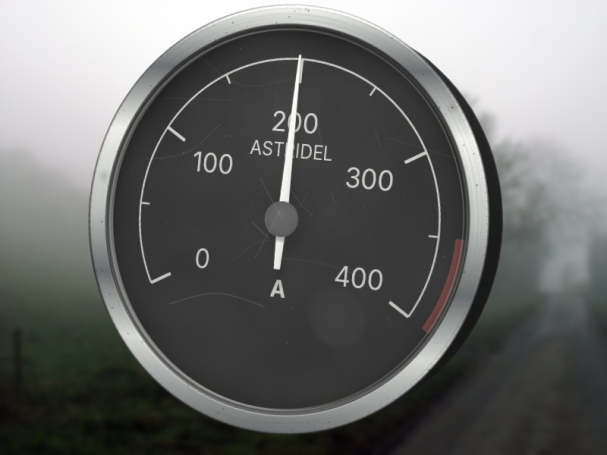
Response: 200 A
